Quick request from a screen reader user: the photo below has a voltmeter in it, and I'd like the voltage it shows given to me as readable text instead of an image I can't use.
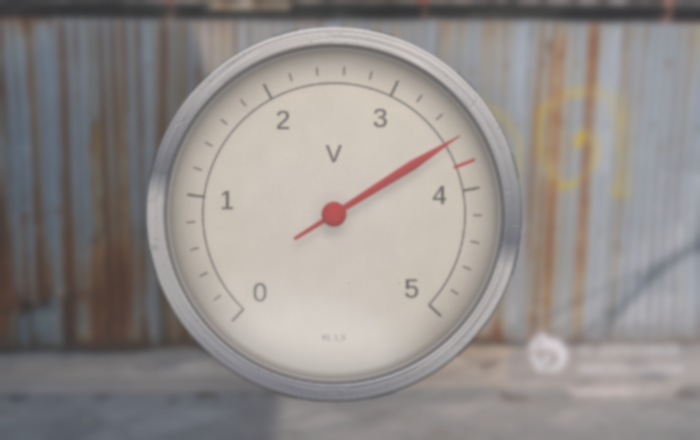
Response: 3.6 V
